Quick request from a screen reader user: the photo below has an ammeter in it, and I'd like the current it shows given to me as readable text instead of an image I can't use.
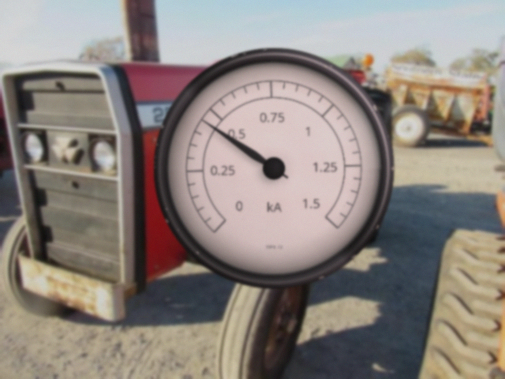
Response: 0.45 kA
